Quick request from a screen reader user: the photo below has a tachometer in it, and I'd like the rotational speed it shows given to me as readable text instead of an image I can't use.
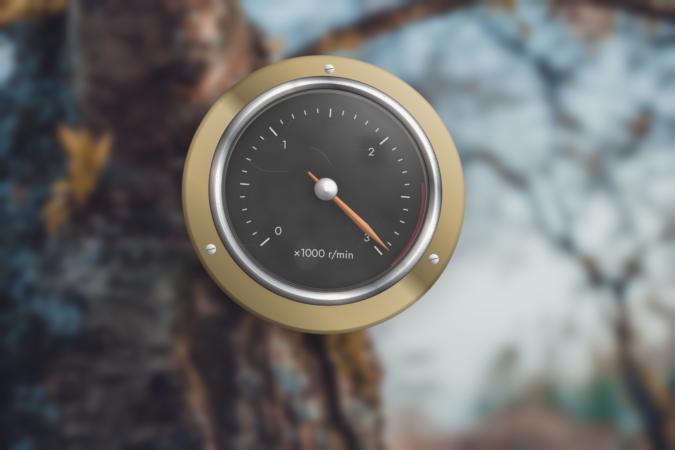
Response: 2950 rpm
